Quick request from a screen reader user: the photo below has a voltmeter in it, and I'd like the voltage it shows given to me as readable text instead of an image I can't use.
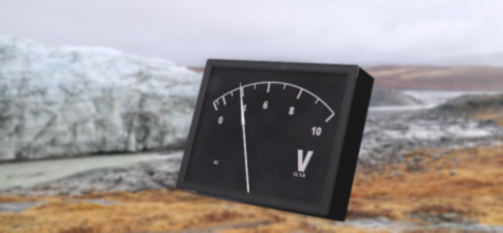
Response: 4 V
